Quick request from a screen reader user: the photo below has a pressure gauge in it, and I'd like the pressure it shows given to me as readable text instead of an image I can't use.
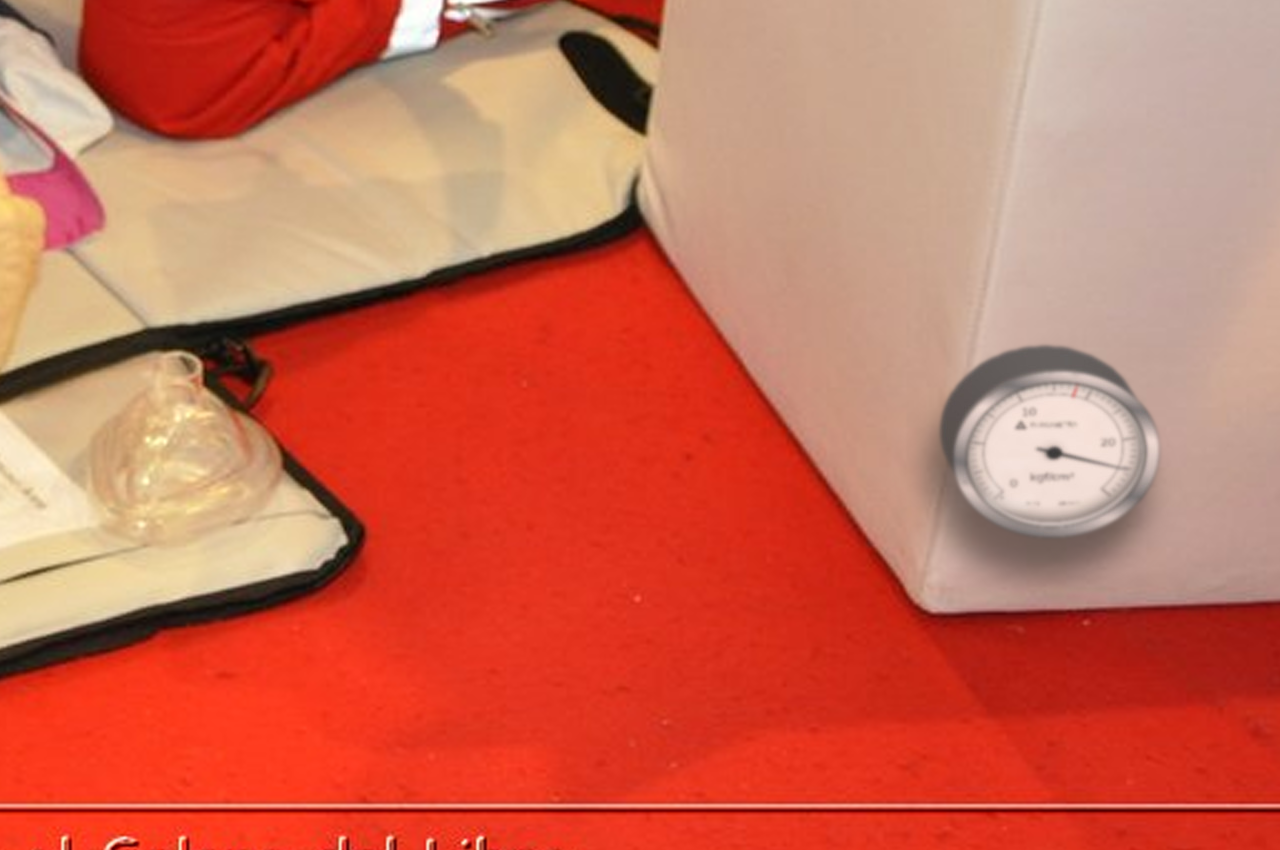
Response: 22.5 kg/cm²
